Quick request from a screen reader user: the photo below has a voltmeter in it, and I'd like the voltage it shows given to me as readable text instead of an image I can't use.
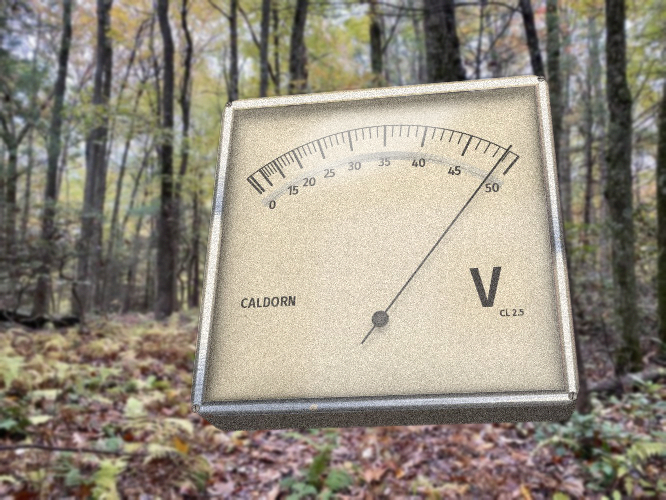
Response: 49 V
